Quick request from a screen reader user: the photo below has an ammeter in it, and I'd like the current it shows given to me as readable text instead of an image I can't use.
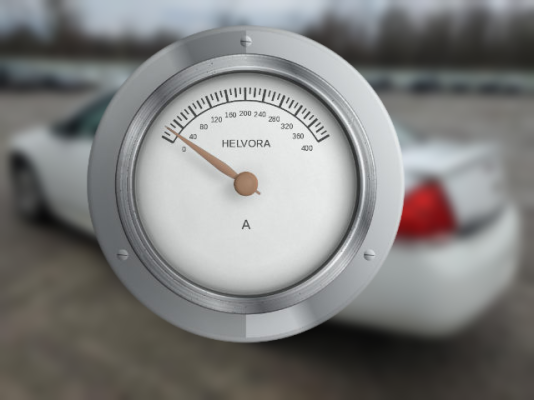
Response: 20 A
